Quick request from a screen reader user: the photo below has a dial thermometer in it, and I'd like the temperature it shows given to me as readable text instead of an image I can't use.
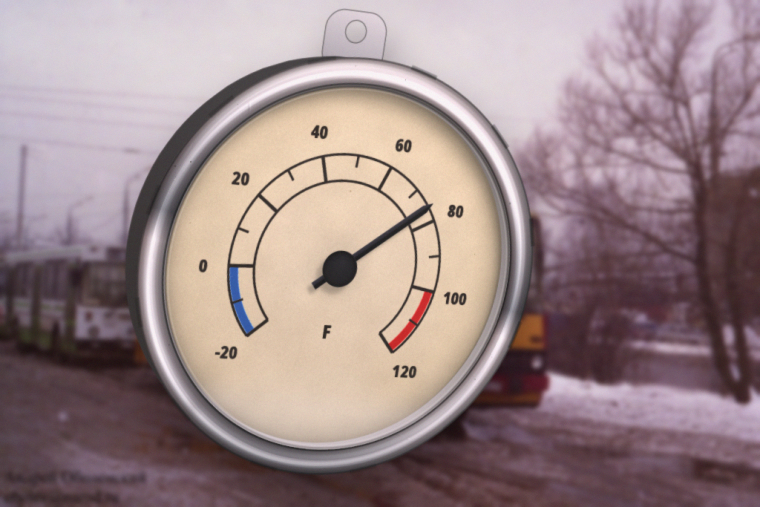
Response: 75 °F
